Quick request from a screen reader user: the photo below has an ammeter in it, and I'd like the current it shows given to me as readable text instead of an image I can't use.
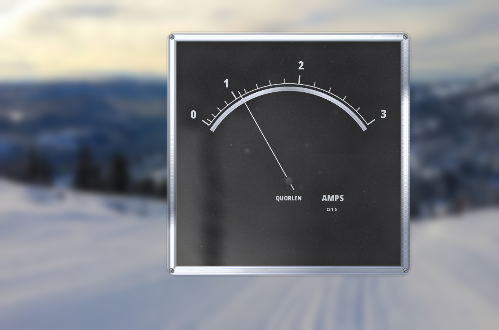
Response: 1.1 A
